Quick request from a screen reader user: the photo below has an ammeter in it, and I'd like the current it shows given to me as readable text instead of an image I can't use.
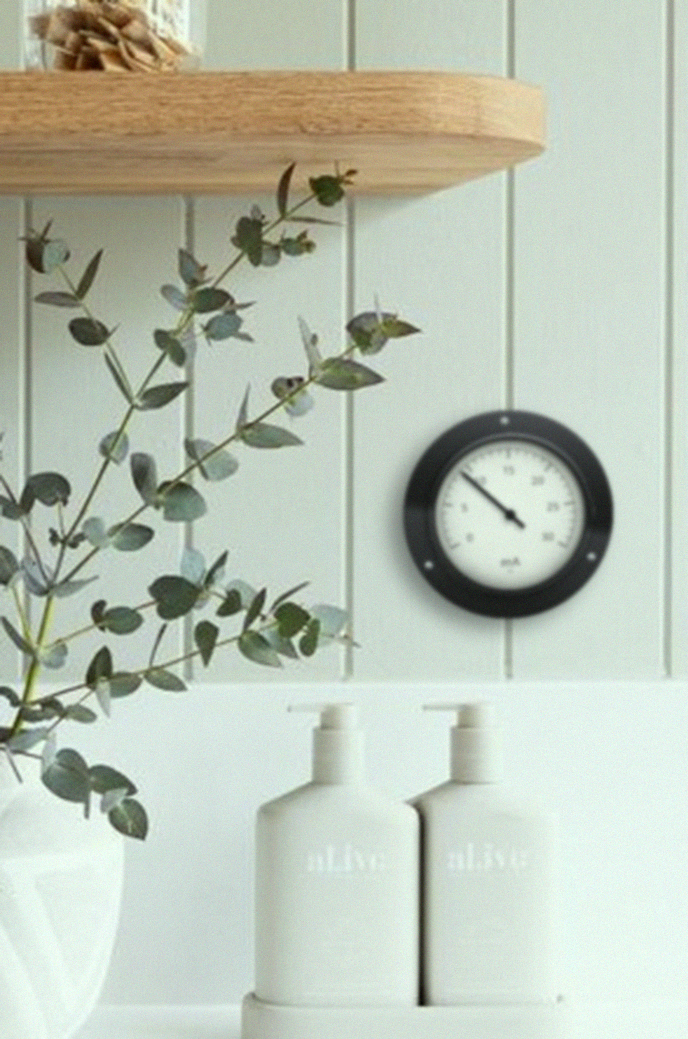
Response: 9 mA
